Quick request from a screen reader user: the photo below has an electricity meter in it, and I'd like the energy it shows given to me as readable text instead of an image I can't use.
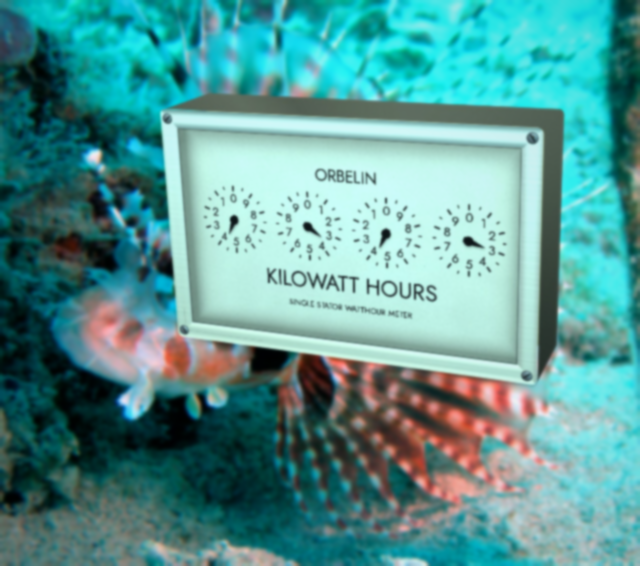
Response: 4343 kWh
